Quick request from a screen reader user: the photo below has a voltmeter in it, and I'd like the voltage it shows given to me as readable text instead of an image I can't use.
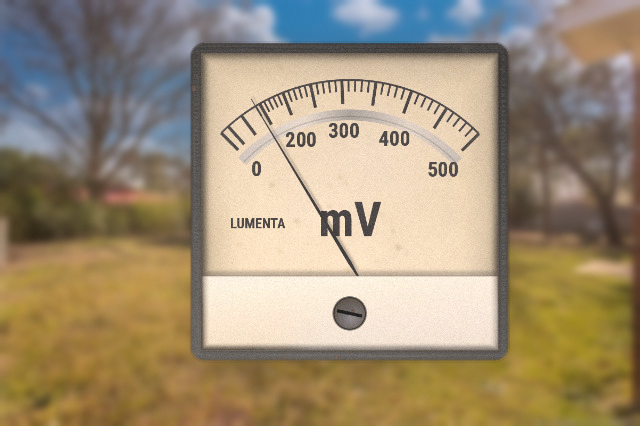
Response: 140 mV
